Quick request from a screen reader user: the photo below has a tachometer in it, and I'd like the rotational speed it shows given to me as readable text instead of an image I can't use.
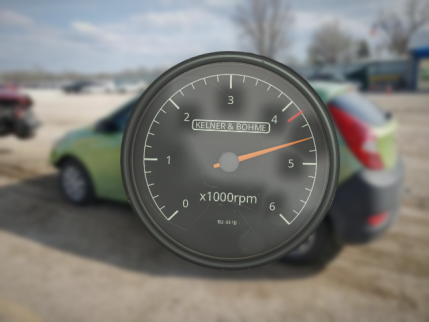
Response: 4600 rpm
